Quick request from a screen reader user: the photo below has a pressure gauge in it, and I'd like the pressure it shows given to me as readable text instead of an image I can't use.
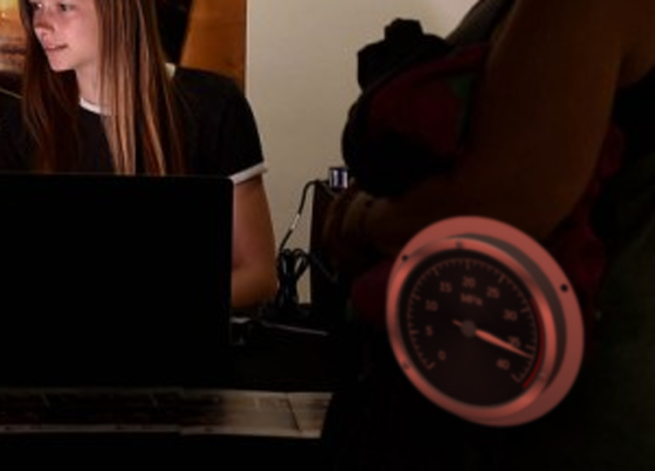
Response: 36 MPa
